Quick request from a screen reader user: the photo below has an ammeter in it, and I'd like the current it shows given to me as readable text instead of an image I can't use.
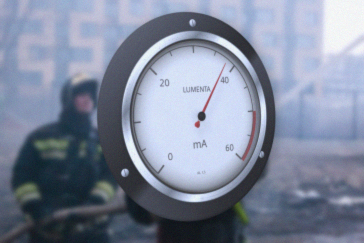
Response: 37.5 mA
